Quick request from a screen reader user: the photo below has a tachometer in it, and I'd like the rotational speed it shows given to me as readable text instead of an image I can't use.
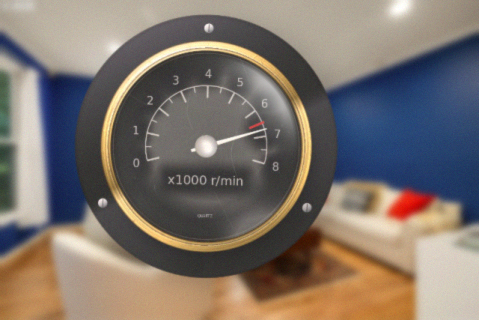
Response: 6750 rpm
